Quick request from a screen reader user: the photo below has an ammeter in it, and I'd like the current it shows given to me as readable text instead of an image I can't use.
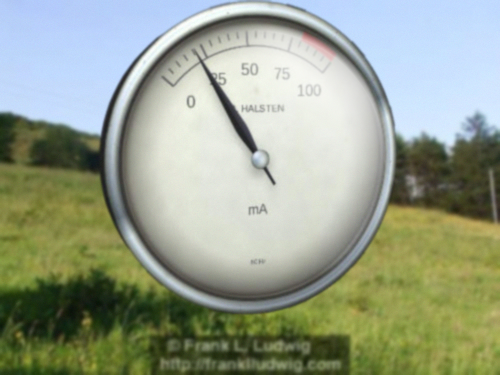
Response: 20 mA
